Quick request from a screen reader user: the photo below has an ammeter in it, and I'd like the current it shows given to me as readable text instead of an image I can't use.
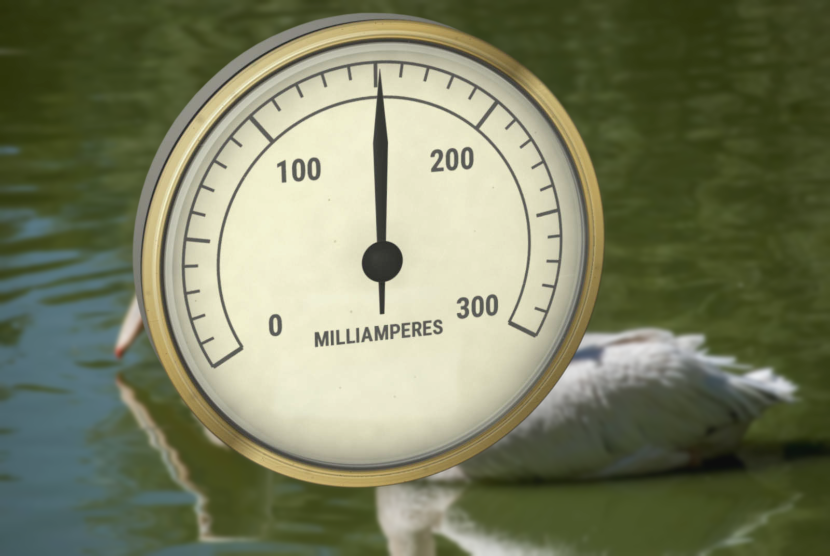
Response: 150 mA
